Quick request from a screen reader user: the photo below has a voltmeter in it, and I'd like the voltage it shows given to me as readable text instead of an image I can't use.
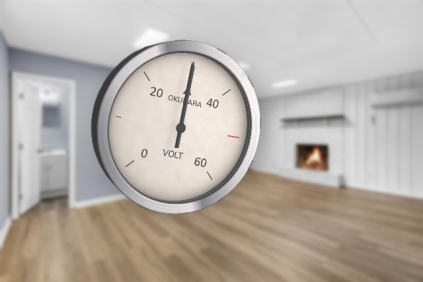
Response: 30 V
